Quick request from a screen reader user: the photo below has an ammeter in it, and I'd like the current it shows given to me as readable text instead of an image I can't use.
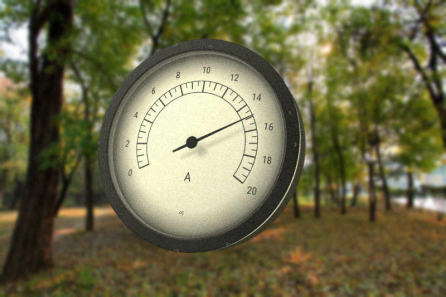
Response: 15 A
